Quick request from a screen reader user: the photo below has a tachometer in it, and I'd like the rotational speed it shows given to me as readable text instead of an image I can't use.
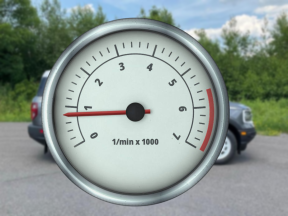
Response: 800 rpm
